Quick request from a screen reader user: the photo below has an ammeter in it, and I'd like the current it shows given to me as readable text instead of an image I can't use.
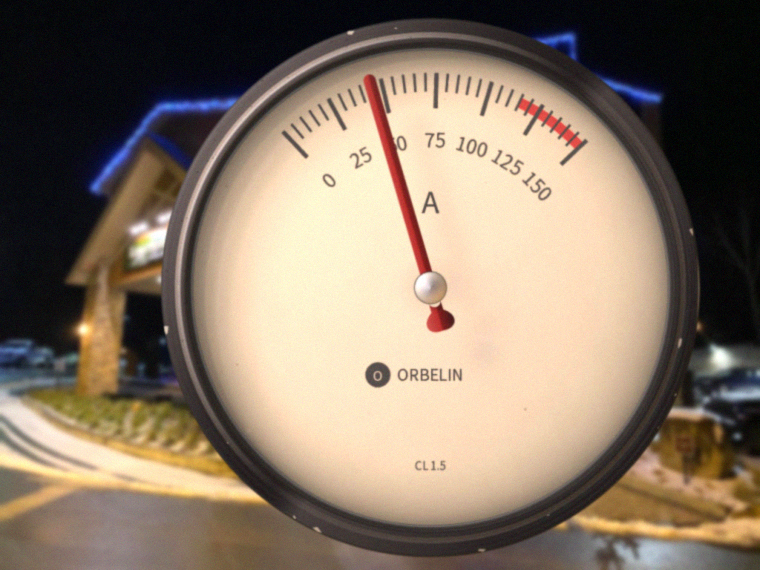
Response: 45 A
